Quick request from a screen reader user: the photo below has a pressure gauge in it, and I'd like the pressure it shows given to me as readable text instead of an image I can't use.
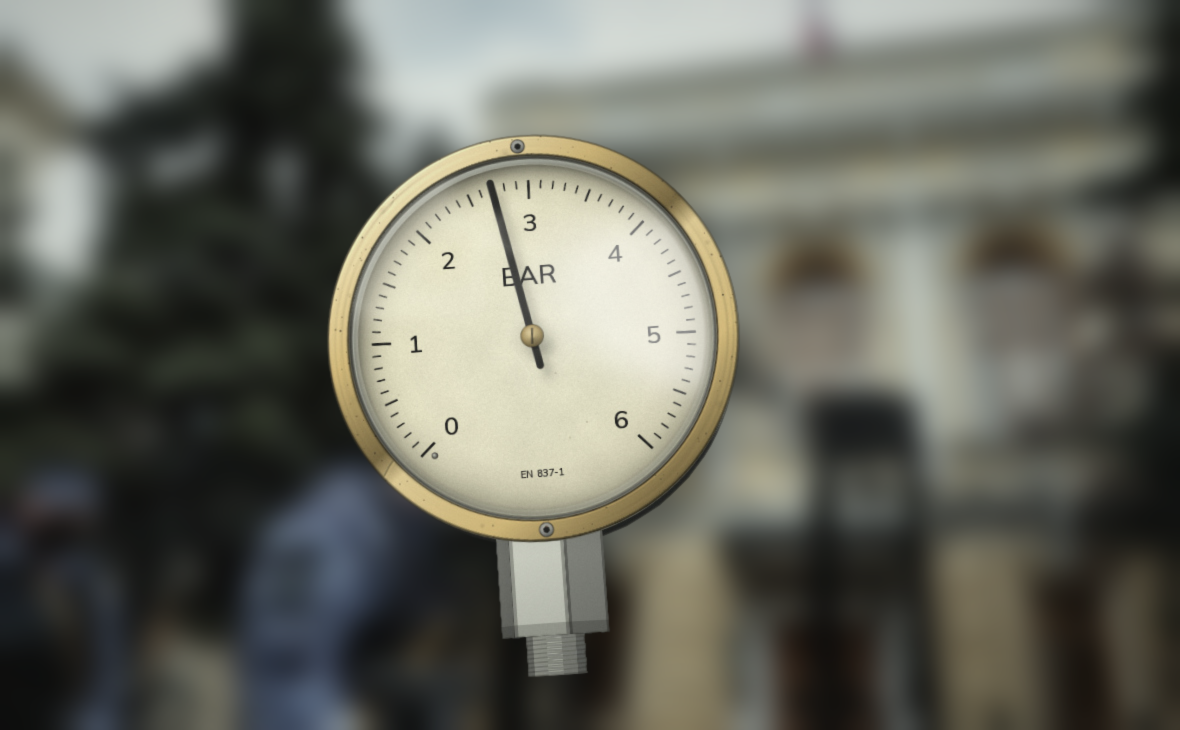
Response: 2.7 bar
